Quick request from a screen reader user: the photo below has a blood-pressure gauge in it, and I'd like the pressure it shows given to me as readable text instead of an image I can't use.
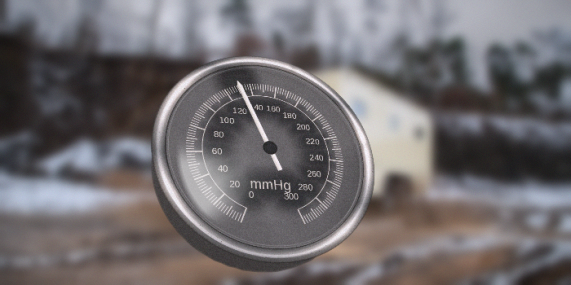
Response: 130 mmHg
